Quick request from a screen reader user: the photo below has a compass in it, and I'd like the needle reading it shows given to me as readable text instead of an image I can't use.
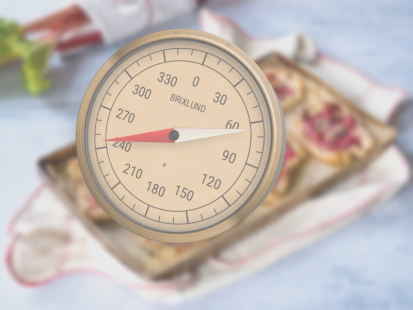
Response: 245 °
